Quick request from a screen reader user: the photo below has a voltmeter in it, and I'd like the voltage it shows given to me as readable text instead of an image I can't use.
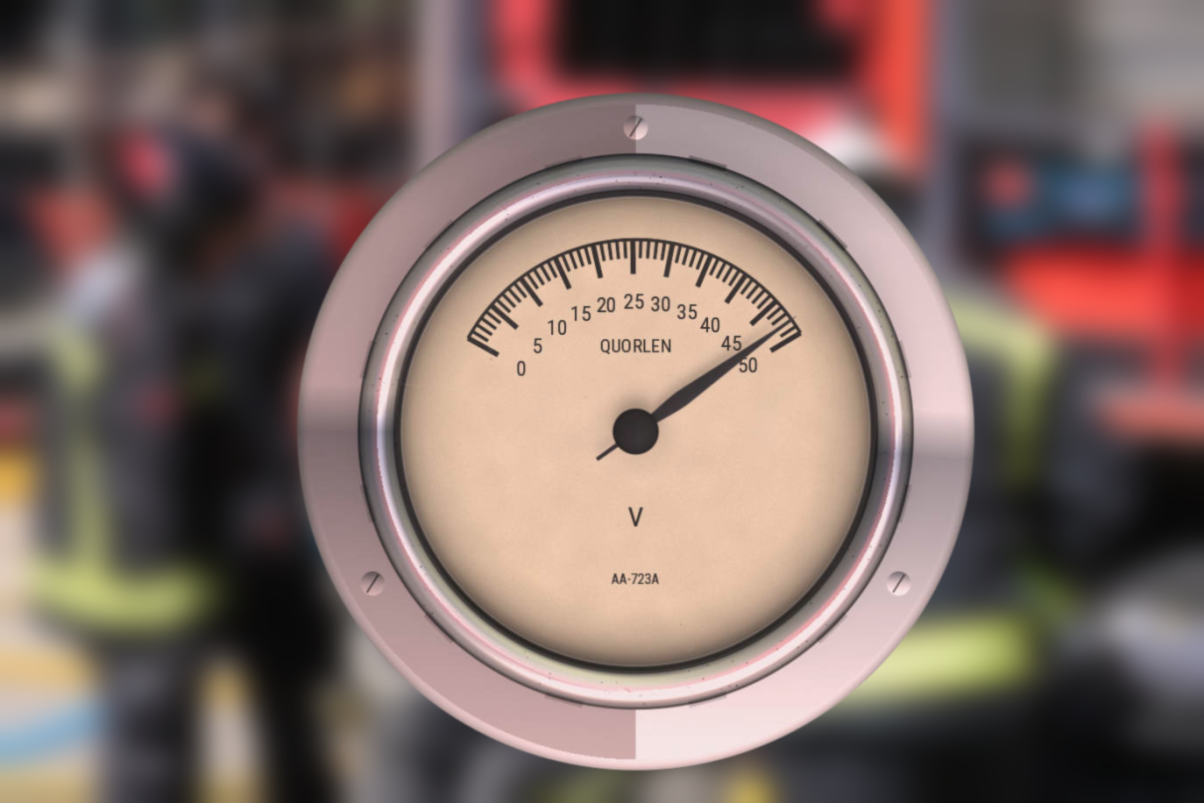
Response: 48 V
